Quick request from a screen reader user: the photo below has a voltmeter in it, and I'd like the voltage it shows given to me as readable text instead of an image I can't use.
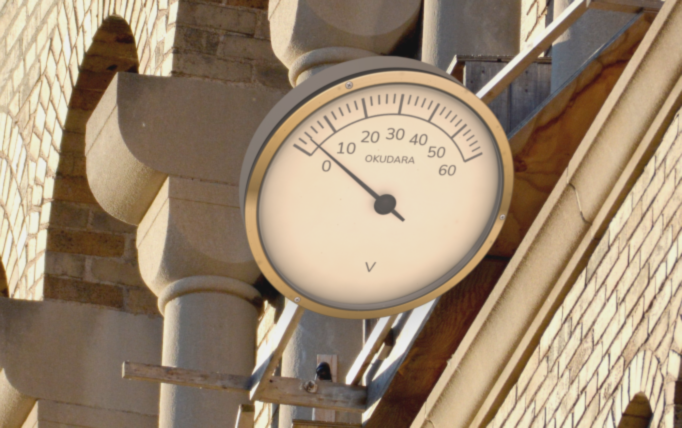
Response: 4 V
